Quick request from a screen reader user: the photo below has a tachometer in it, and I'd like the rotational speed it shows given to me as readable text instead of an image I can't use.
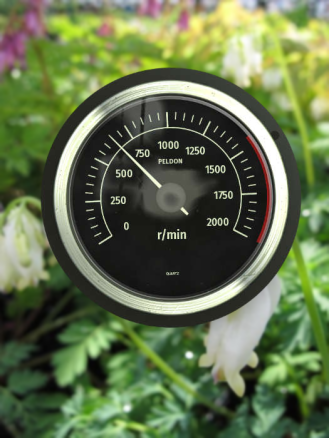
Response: 650 rpm
